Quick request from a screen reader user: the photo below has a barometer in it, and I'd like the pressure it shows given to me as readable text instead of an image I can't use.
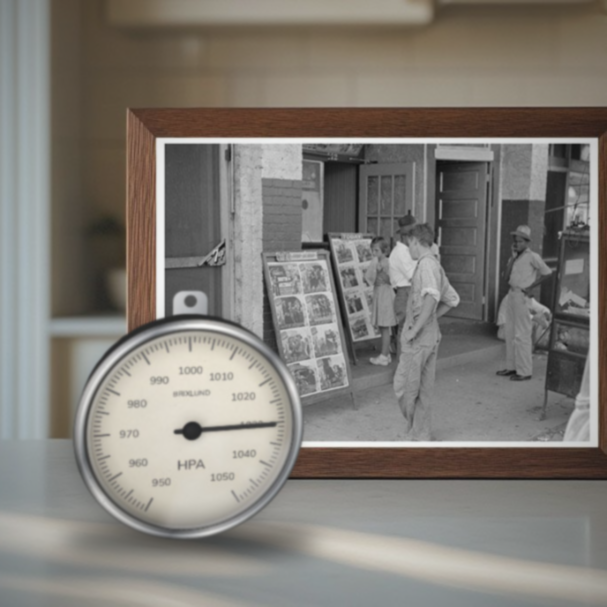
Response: 1030 hPa
